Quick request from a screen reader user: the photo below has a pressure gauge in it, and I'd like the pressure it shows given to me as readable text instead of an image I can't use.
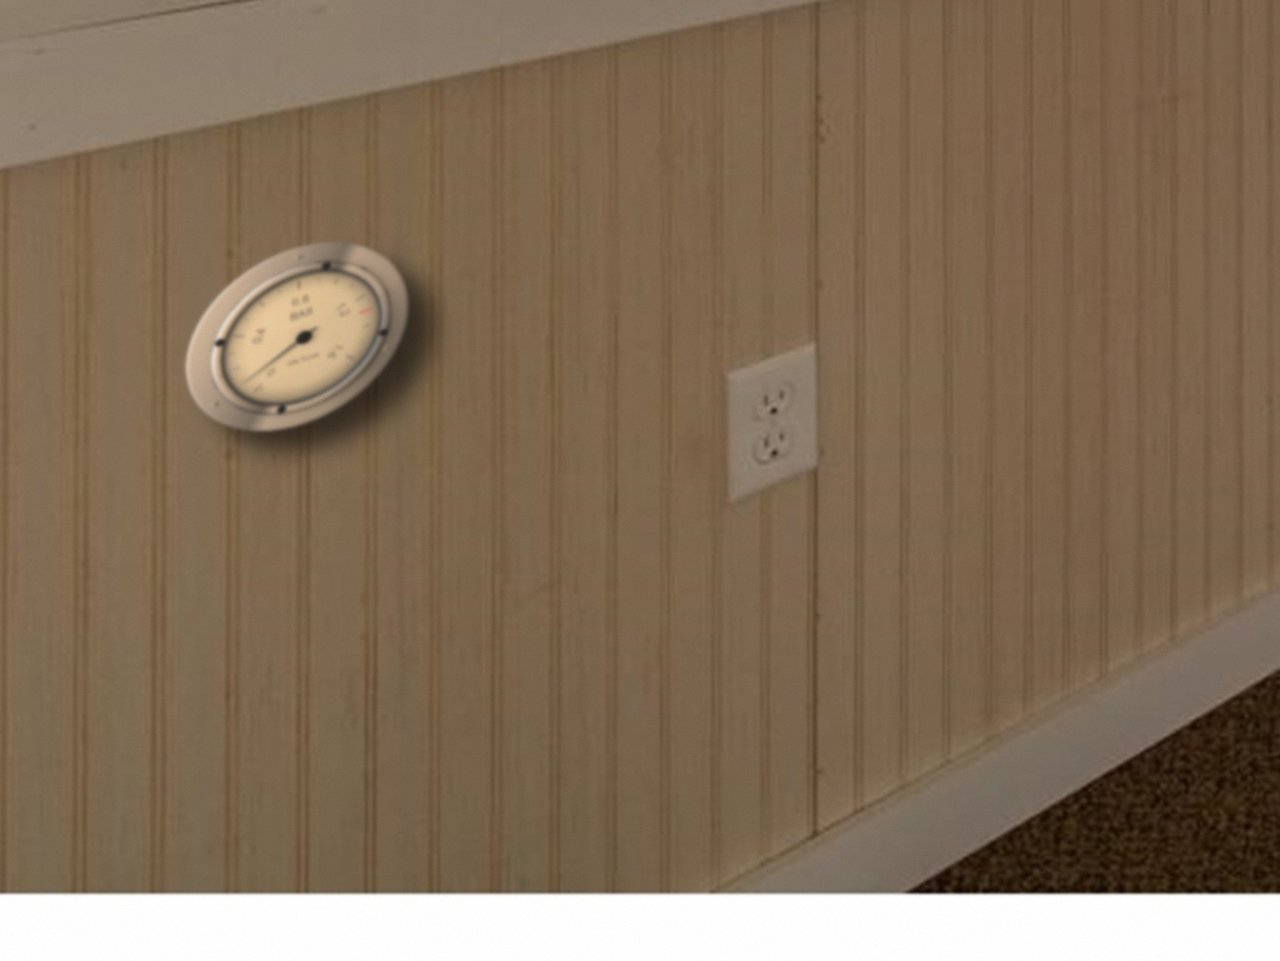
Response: 0.1 bar
